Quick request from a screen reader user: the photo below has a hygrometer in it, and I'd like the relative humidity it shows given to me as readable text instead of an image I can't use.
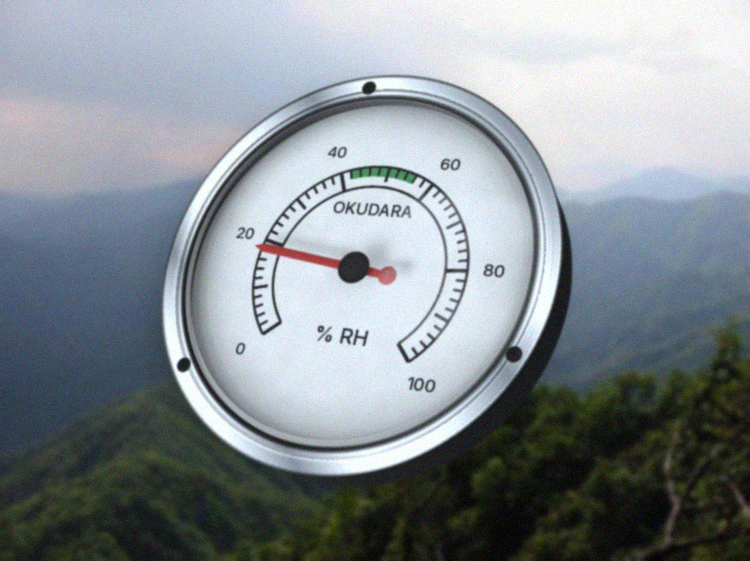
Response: 18 %
